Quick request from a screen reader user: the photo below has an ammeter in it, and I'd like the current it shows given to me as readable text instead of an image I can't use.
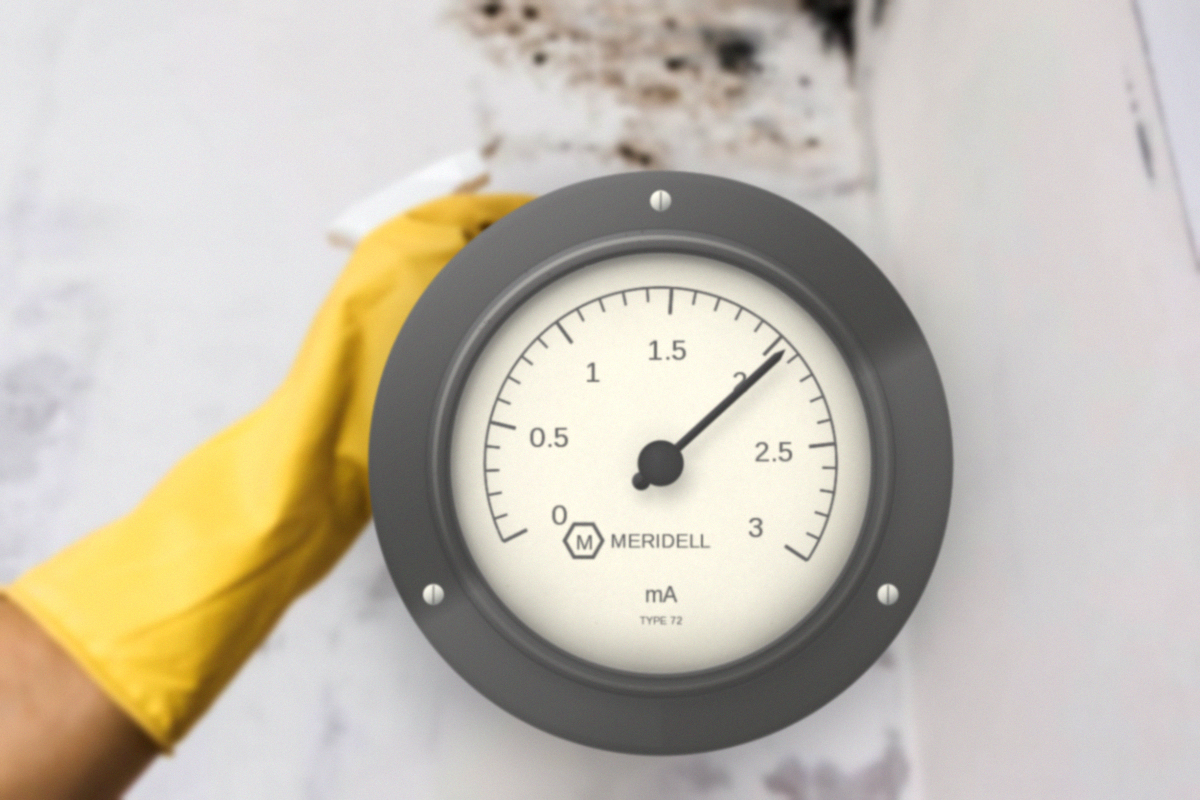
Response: 2.05 mA
